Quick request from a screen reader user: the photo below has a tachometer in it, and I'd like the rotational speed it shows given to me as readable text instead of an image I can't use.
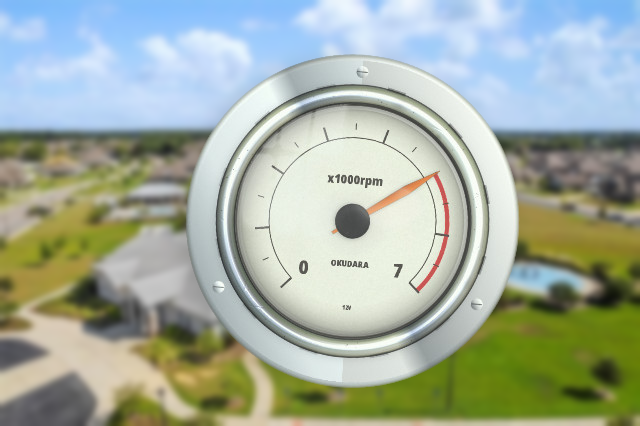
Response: 5000 rpm
